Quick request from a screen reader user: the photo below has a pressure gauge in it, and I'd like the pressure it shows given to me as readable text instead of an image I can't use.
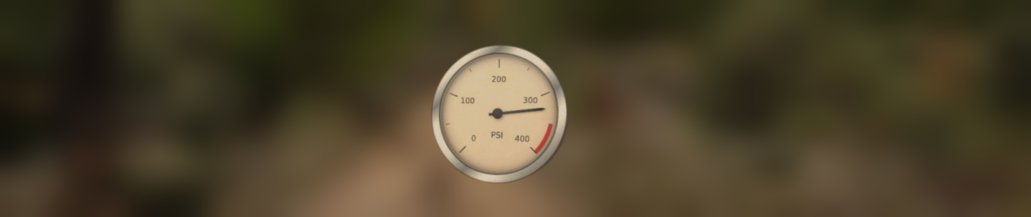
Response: 325 psi
